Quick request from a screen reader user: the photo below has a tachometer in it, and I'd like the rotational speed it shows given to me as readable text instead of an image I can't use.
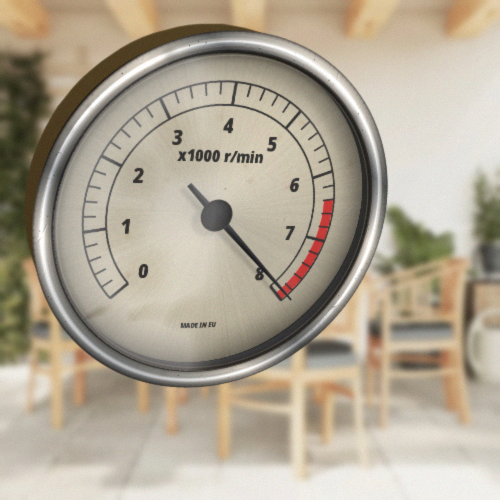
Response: 7900 rpm
